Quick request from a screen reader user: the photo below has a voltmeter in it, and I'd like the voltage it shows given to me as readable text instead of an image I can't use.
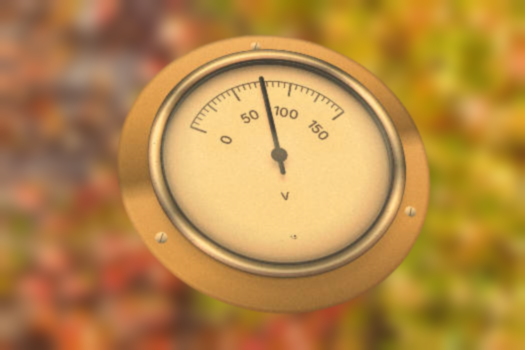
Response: 75 V
